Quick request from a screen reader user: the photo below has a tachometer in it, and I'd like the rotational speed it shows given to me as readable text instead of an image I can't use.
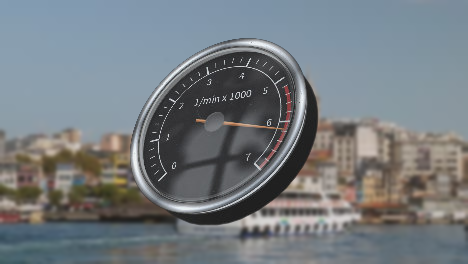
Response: 6200 rpm
